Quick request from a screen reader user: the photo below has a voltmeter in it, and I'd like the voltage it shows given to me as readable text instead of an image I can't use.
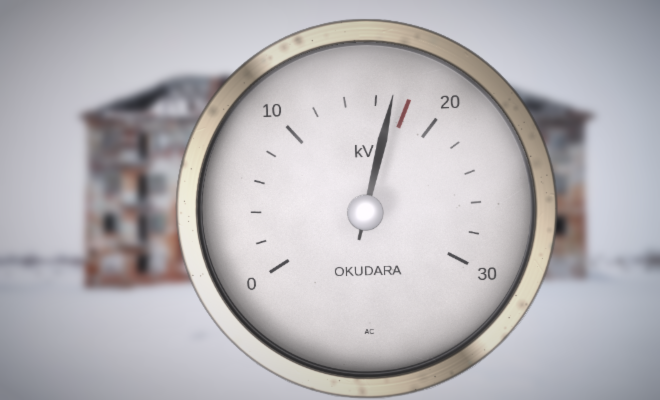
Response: 17 kV
